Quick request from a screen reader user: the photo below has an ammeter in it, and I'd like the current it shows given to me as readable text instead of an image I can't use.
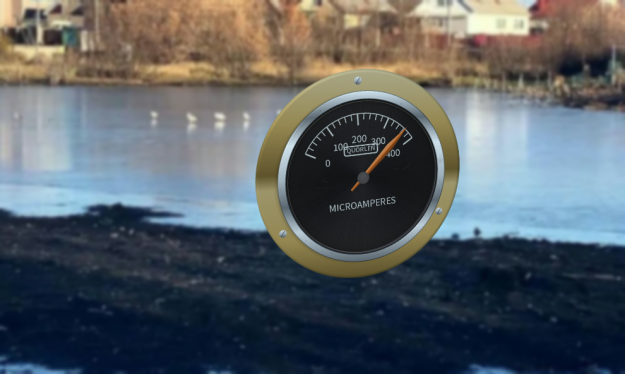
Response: 360 µA
